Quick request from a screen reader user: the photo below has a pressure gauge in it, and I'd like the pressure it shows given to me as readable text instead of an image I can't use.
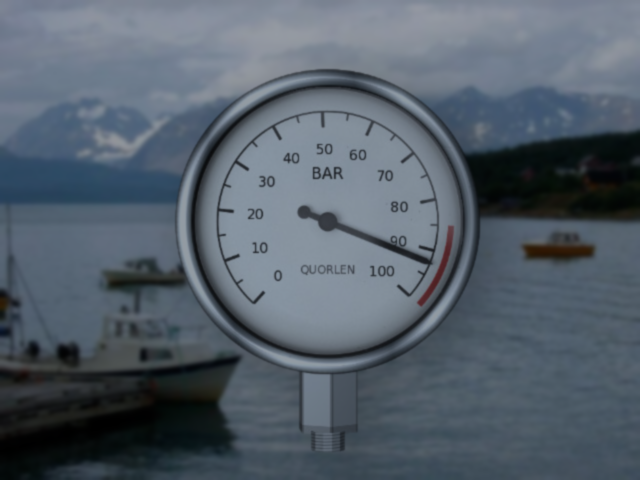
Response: 92.5 bar
